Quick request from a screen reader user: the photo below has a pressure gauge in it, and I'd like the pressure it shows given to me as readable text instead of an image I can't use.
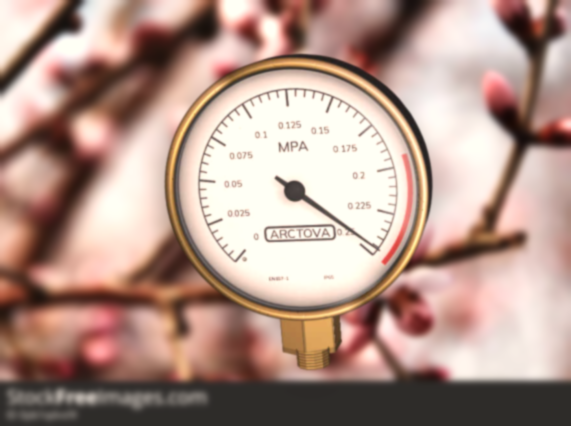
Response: 0.245 MPa
